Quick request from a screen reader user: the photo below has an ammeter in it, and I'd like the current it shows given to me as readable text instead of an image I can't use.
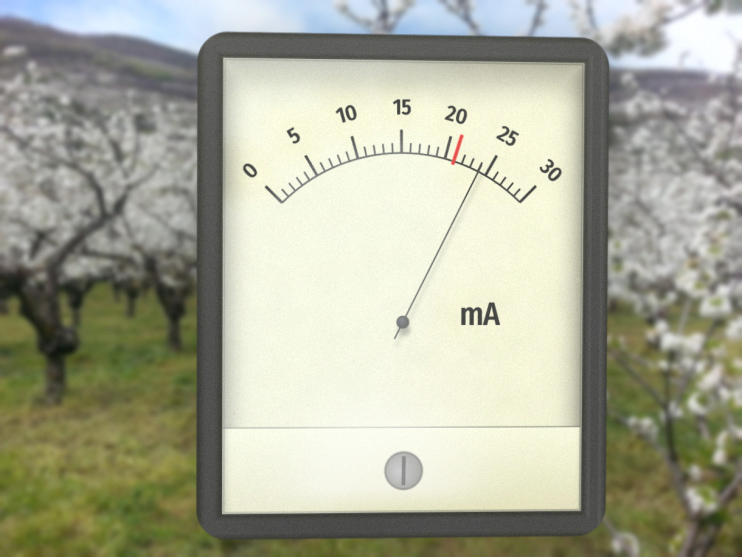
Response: 24 mA
